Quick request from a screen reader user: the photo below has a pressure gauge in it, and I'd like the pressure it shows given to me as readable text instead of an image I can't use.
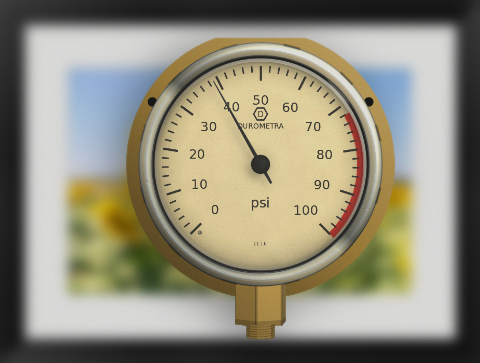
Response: 39 psi
